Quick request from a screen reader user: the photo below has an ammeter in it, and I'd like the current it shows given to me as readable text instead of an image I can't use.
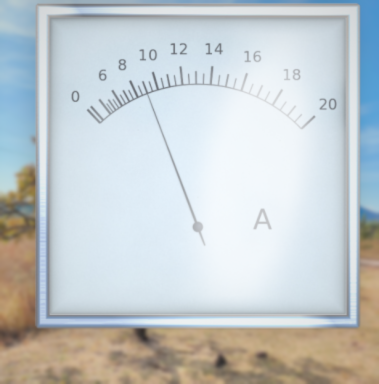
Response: 9 A
